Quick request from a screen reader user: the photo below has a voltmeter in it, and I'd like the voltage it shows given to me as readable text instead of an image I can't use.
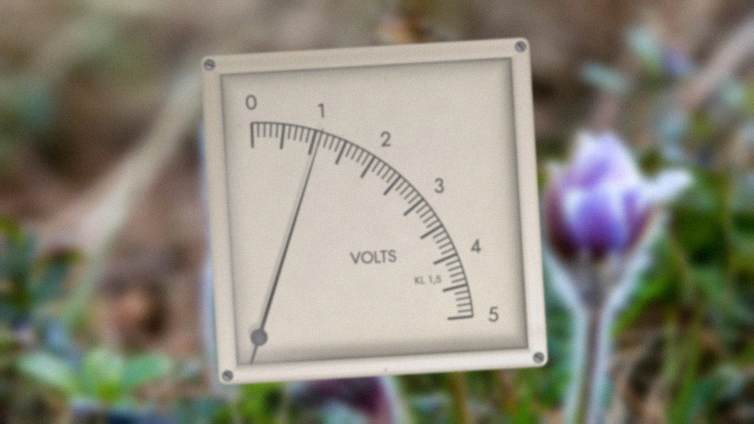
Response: 1.1 V
